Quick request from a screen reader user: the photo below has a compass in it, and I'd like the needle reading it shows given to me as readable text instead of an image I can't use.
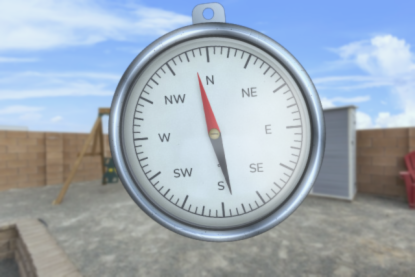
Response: 350 °
